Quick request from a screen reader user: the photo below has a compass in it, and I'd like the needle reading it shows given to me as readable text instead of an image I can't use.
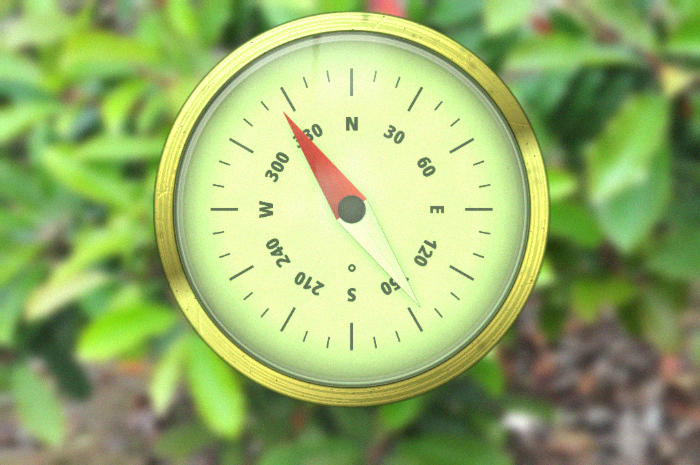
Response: 325 °
